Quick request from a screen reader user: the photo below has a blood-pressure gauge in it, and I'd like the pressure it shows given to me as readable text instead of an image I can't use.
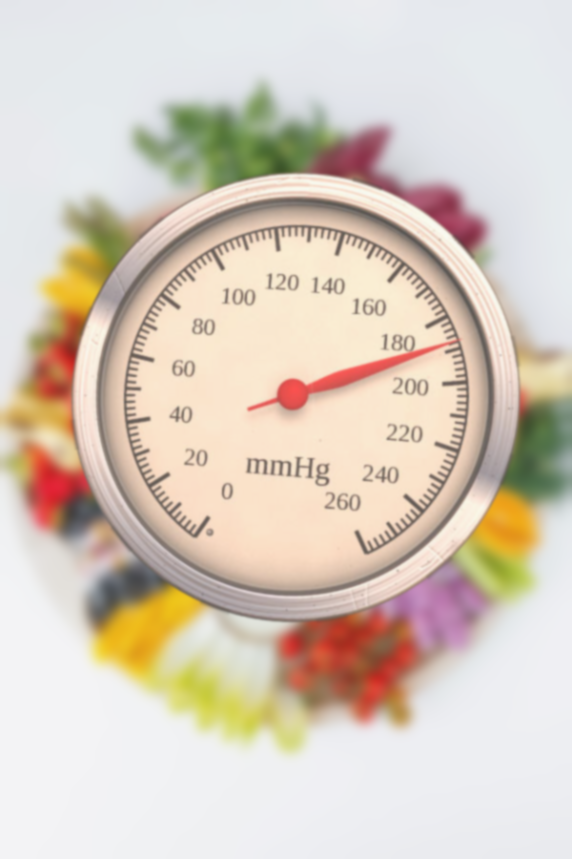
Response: 188 mmHg
